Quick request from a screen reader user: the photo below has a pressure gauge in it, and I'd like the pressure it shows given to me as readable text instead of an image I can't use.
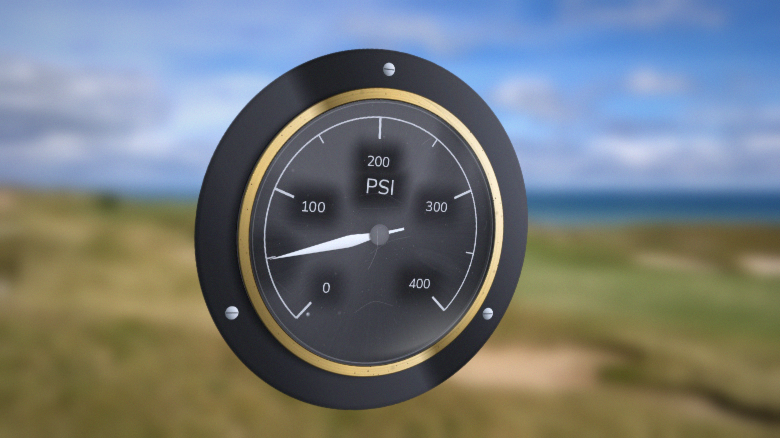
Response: 50 psi
